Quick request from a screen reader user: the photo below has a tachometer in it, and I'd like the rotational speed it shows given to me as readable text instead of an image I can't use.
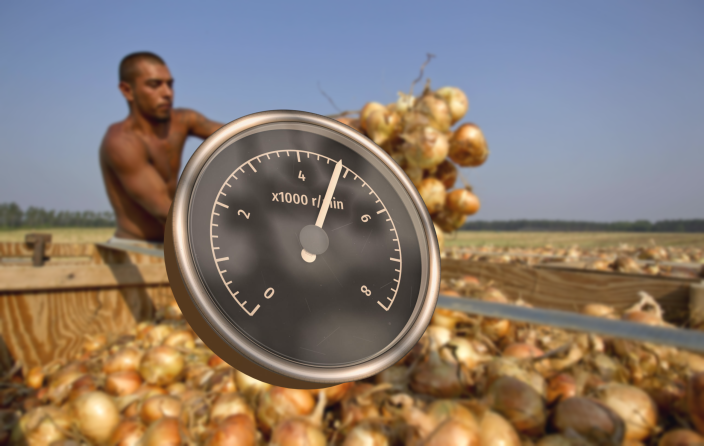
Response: 4800 rpm
